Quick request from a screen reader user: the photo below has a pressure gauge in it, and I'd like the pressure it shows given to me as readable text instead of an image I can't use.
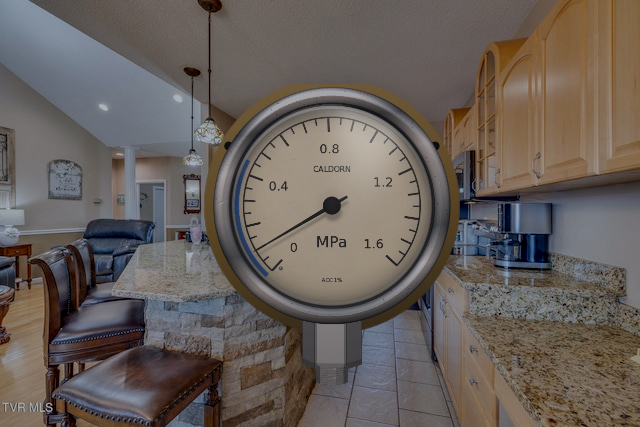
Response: 0.1 MPa
